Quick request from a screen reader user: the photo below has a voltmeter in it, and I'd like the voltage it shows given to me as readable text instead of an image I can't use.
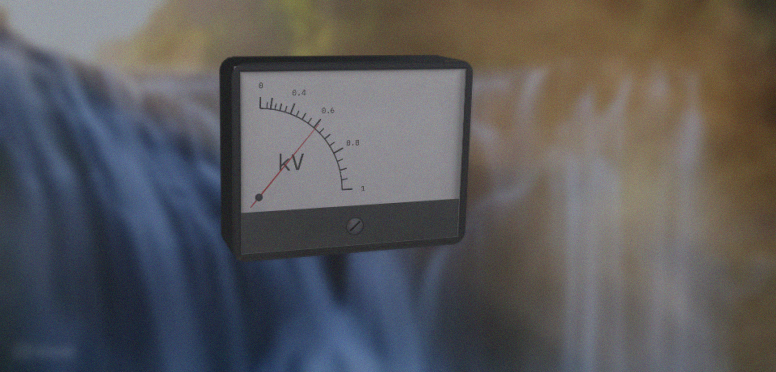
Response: 0.6 kV
